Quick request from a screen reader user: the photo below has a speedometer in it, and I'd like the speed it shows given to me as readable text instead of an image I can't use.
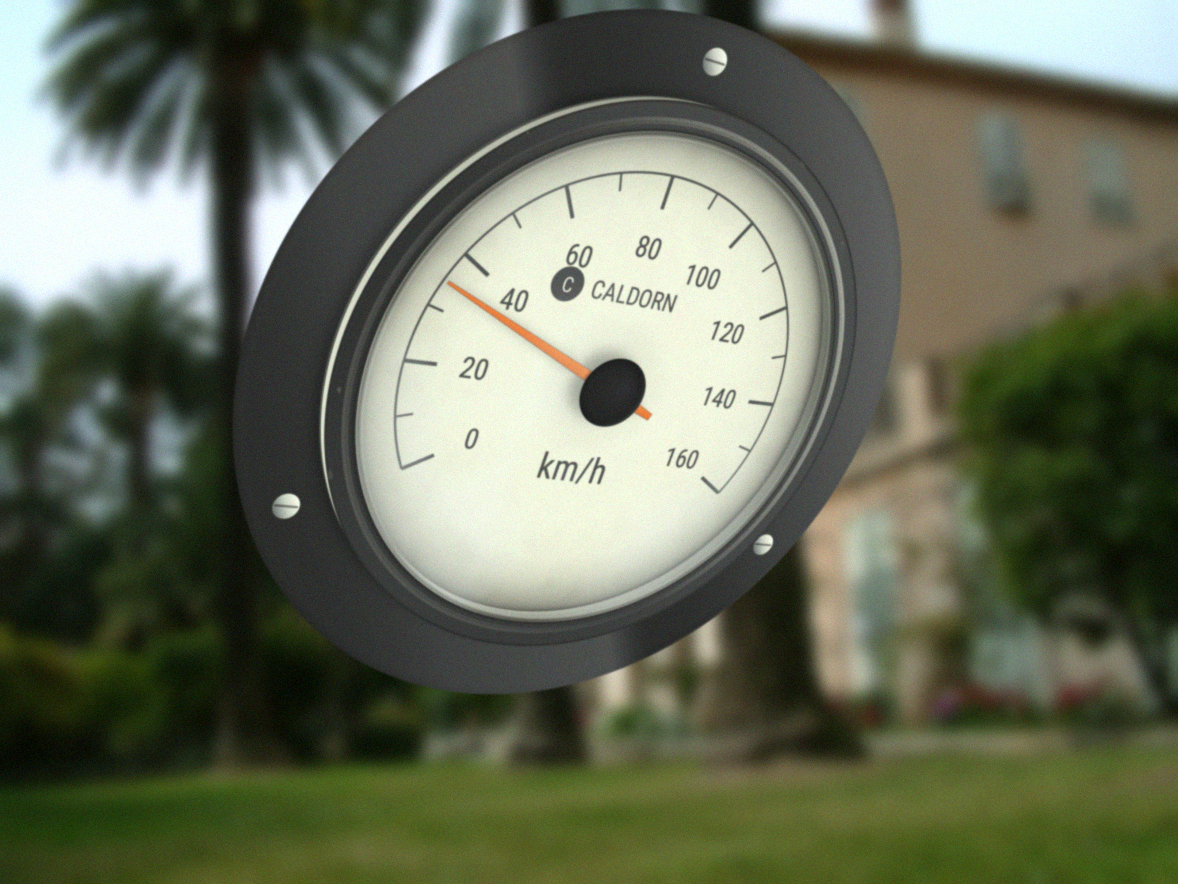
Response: 35 km/h
